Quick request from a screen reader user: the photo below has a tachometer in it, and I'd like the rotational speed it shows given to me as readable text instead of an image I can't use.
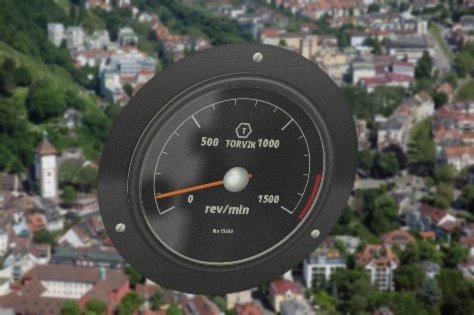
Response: 100 rpm
